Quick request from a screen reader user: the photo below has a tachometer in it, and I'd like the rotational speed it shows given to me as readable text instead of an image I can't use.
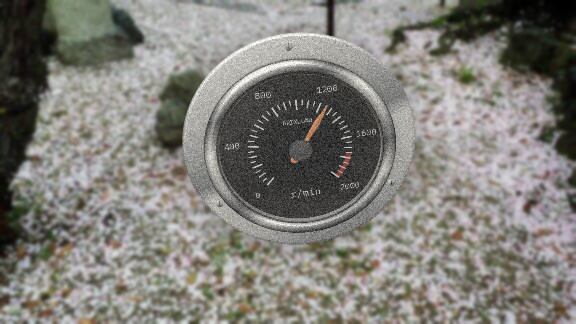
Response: 1250 rpm
